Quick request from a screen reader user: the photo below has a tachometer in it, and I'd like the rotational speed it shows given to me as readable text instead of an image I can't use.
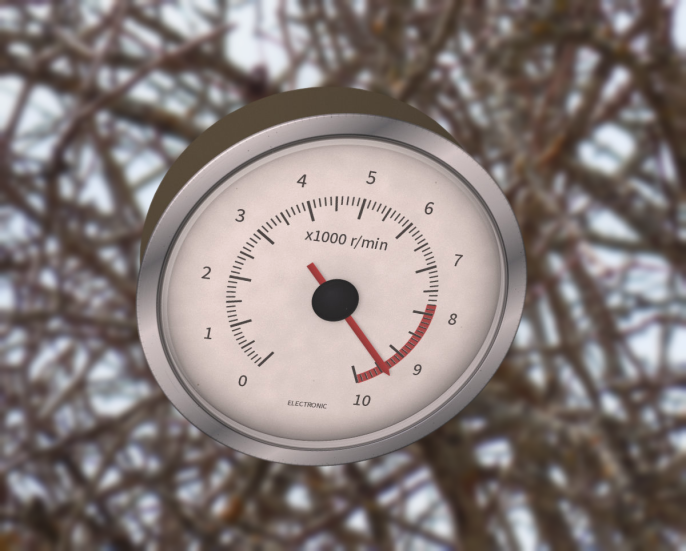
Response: 9400 rpm
